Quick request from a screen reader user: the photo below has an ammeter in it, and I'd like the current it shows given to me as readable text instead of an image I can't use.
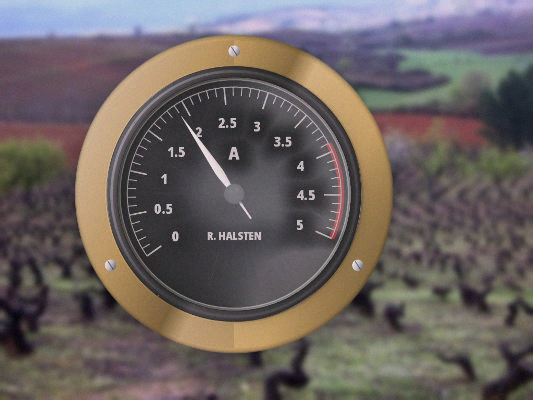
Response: 1.9 A
